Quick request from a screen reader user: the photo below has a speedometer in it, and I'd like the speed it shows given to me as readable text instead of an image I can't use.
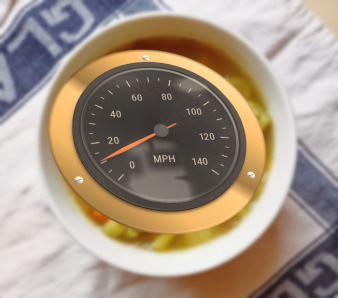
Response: 10 mph
